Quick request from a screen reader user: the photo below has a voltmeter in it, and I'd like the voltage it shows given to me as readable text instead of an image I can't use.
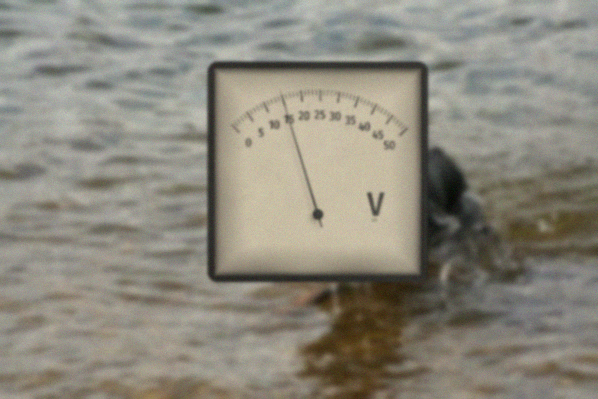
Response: 15 V
